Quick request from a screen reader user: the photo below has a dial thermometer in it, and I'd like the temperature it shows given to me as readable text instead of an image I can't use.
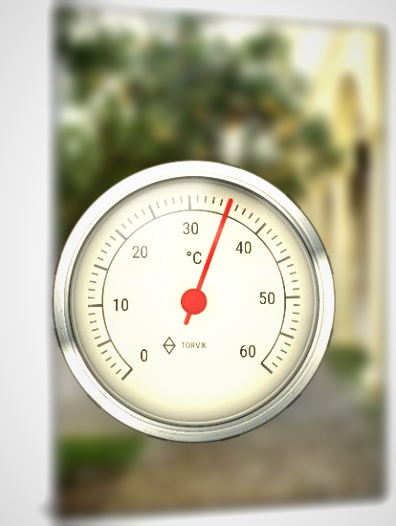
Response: 35 °C
